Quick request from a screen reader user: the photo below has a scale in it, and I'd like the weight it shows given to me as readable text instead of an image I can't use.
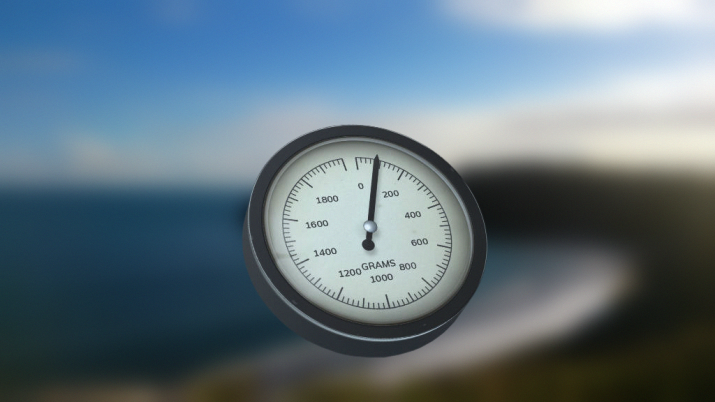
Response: 80 g
